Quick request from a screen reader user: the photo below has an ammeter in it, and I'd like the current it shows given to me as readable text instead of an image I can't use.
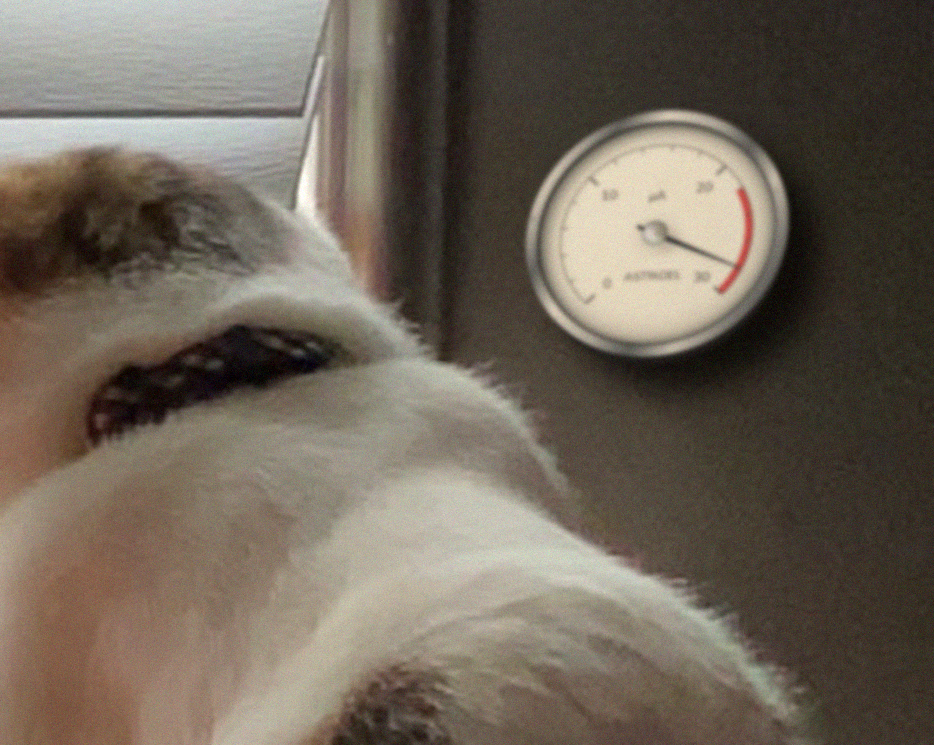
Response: 28 µA
